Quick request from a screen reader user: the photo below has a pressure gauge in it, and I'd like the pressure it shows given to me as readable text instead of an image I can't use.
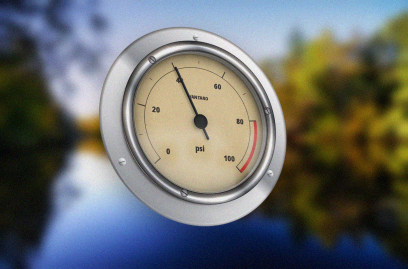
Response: 40 psi
